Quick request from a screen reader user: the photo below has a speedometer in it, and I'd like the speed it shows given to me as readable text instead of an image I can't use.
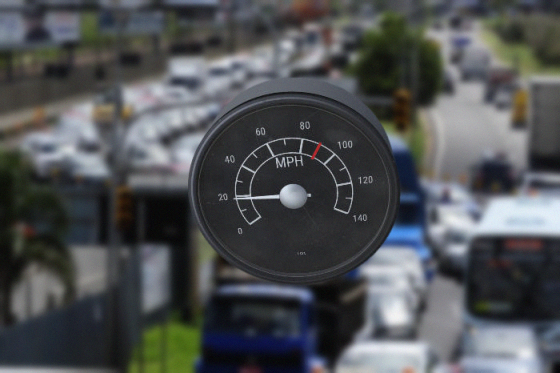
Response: 20 mph
